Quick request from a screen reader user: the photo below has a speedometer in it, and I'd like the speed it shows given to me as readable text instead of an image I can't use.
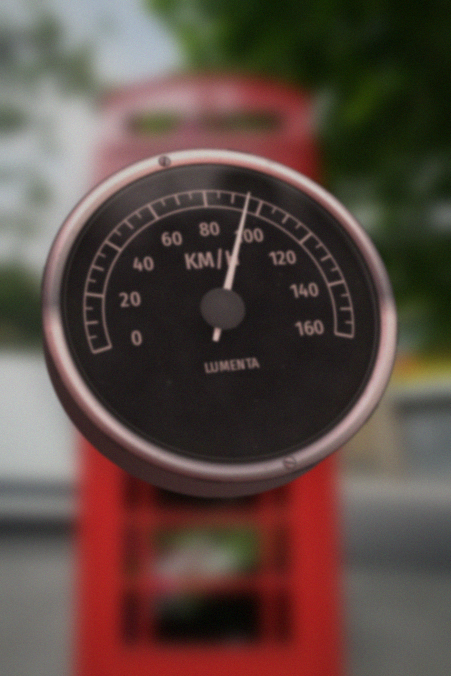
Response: 95 km/h
